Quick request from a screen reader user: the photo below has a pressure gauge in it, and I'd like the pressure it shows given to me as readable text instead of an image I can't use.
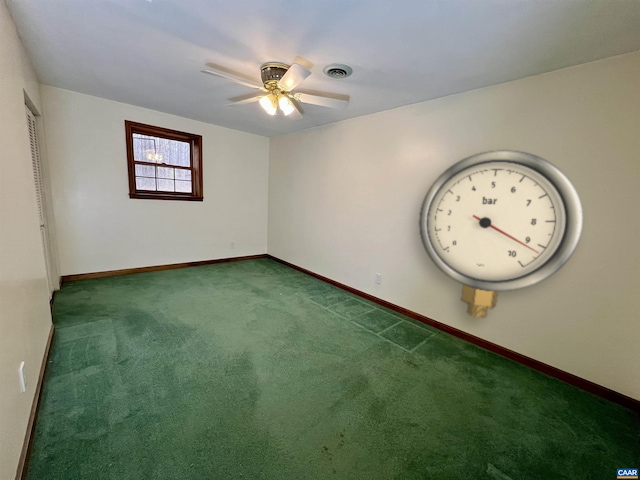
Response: 9.25 bar
